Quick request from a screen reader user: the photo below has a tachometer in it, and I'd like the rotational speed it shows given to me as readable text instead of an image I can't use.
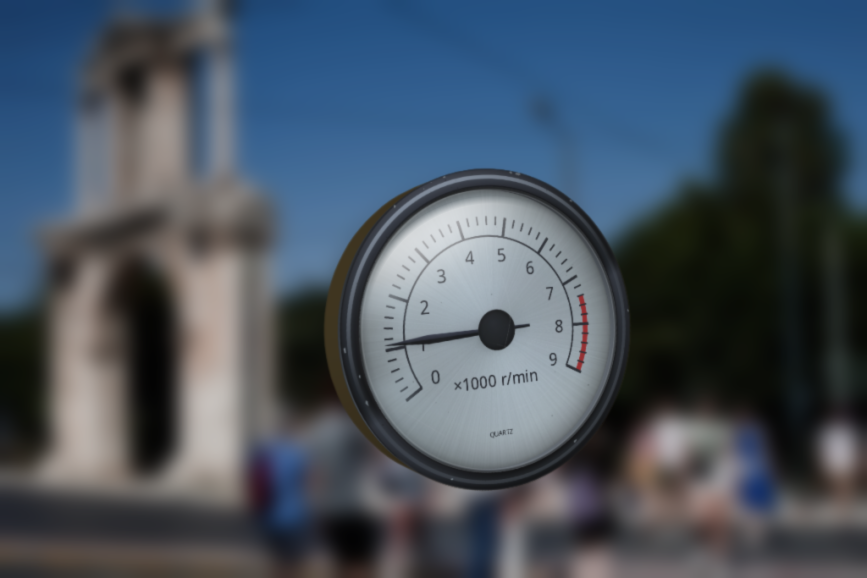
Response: 1100 rpm
